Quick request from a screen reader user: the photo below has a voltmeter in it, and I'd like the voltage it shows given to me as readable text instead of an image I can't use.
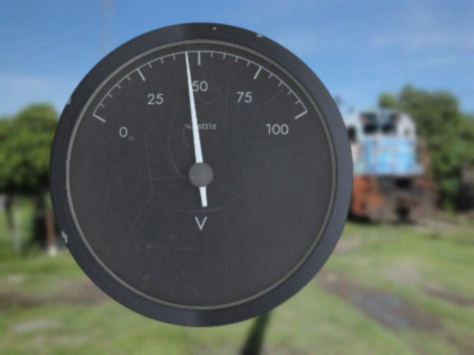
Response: 45 V
